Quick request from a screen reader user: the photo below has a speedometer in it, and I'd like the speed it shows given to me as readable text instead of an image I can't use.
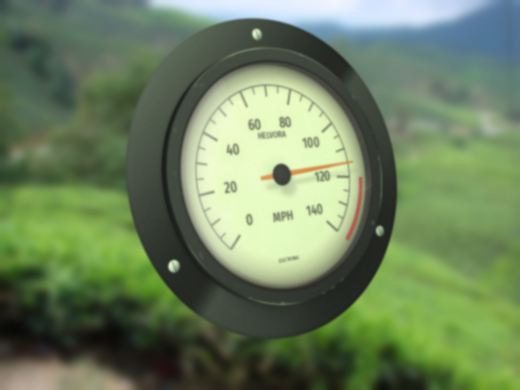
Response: 115 mph
